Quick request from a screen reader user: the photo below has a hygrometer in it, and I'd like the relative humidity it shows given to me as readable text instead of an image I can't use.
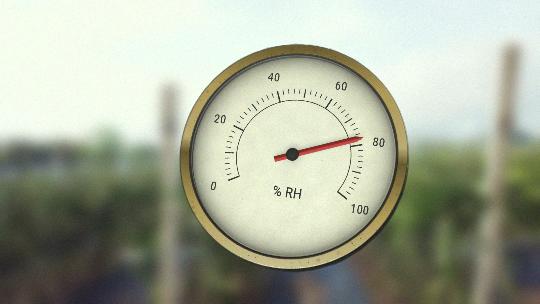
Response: 78 %
